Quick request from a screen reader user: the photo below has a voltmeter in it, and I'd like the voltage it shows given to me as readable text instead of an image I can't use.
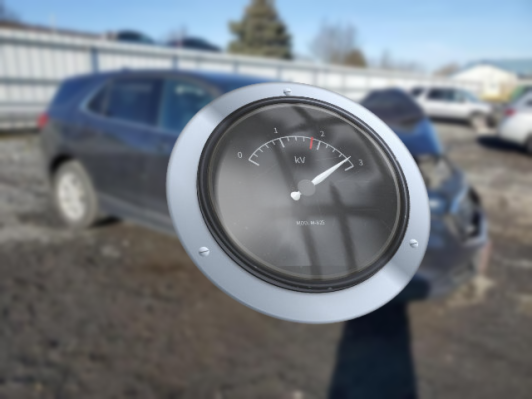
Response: 2.8 kV
